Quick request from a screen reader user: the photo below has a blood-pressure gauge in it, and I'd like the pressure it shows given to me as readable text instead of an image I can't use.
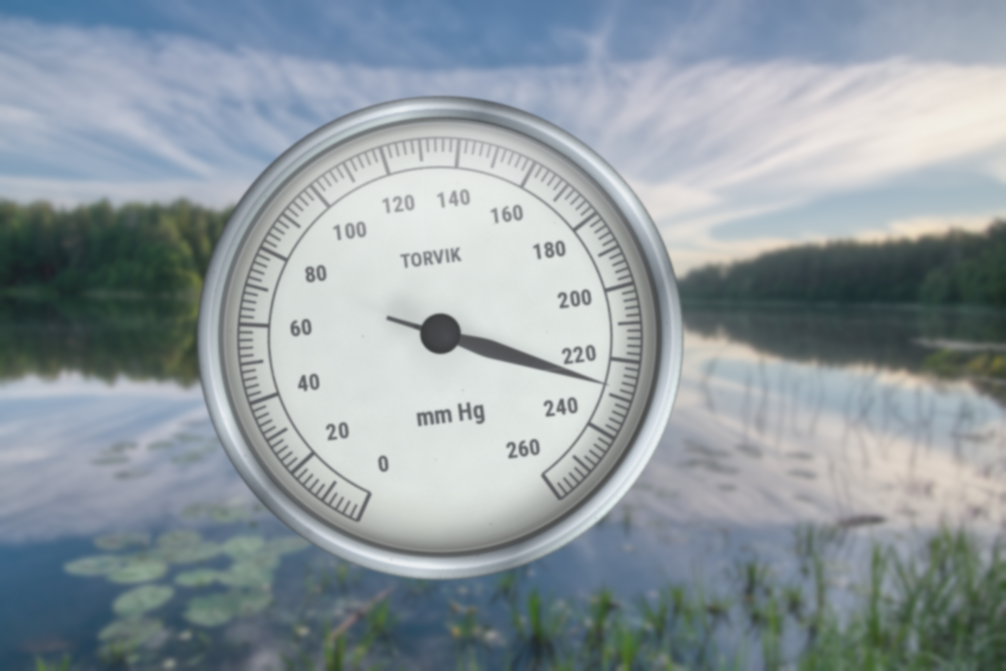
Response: 228 mmHg
